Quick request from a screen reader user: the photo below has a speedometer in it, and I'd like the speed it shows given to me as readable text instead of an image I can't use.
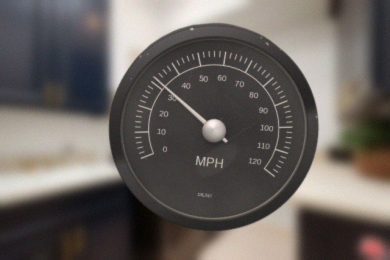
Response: 32 mph
